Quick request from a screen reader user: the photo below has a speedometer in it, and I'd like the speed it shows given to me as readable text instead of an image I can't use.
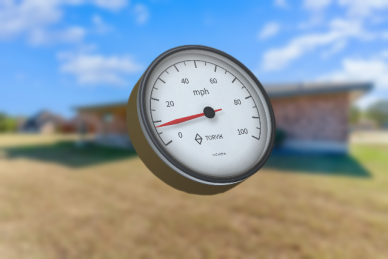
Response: 7.5 mph
